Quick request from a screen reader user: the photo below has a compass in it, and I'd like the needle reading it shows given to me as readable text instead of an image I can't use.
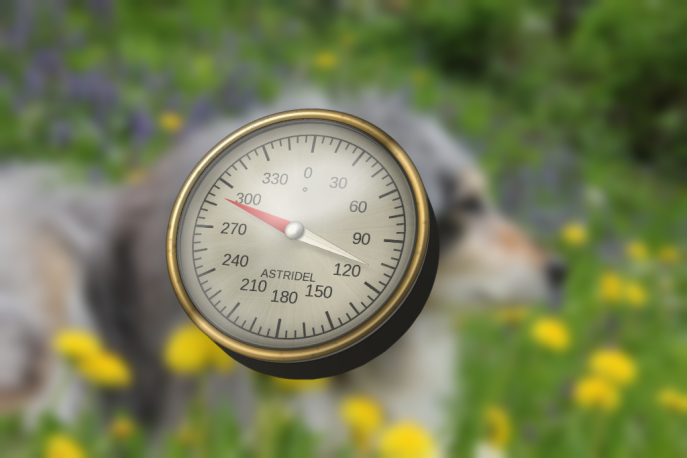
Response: 290 °
